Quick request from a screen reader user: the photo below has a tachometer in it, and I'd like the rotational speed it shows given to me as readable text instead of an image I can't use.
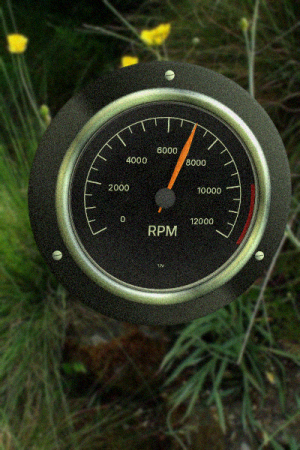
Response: 7000 rpm
